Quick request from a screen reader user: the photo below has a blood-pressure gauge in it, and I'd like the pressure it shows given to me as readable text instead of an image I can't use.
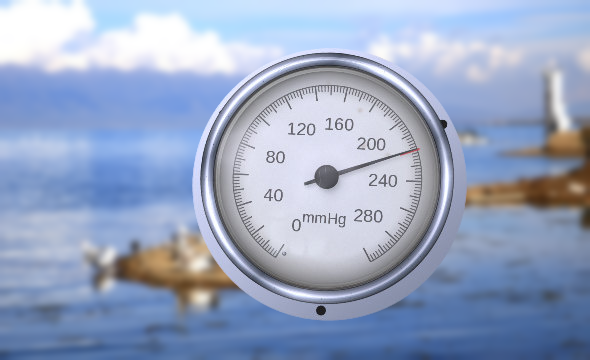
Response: 220 mmHg
